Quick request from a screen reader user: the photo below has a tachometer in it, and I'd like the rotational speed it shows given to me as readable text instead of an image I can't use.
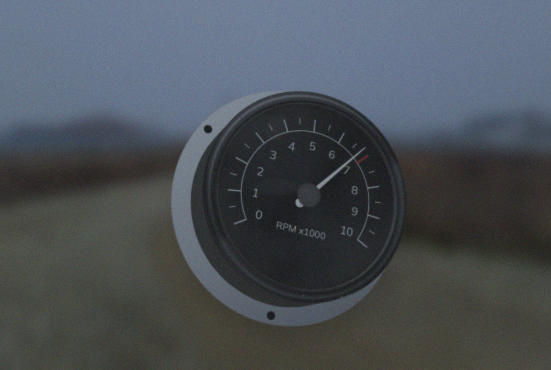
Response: 6750 rpm
